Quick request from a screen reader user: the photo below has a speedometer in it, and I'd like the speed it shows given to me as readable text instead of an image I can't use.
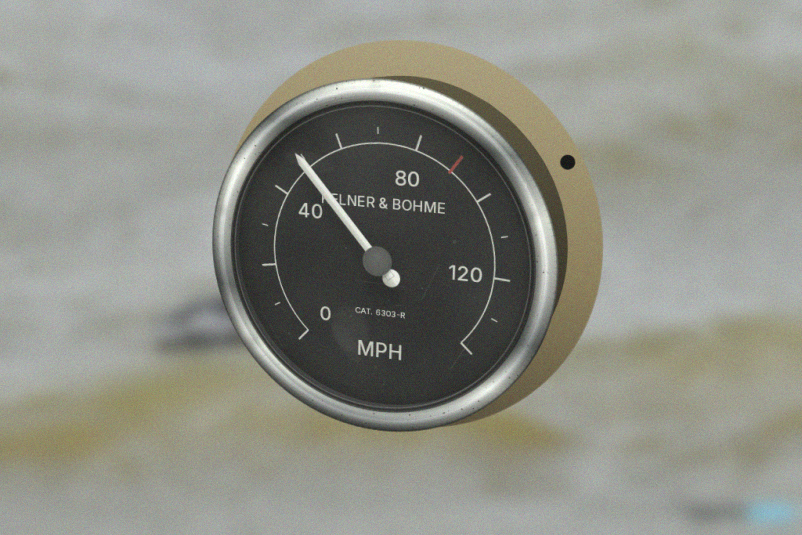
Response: 50 mph
